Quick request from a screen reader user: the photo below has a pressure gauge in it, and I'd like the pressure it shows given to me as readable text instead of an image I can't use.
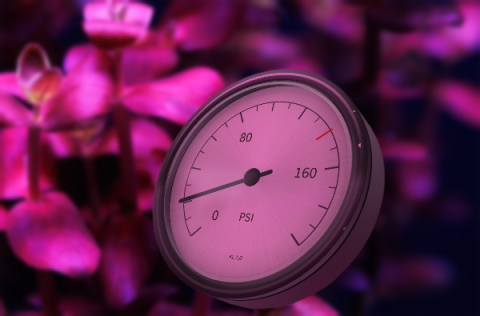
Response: 20 psi
